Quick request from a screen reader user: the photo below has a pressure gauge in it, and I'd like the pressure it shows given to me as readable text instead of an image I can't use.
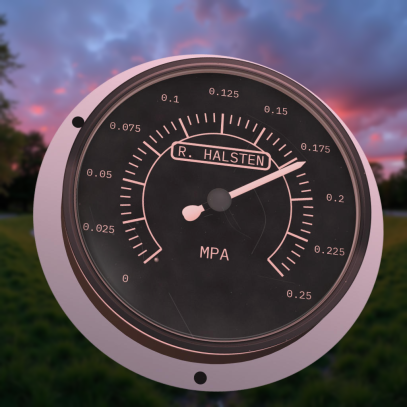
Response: 0.18 MPa
